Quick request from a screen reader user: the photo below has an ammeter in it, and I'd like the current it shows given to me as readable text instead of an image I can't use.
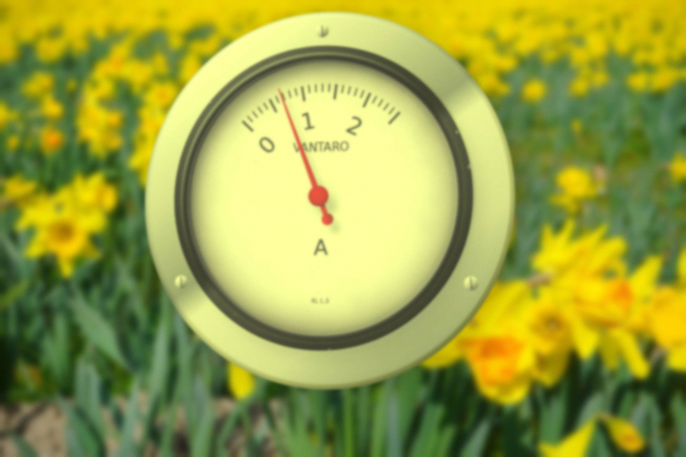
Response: 0.7 A
